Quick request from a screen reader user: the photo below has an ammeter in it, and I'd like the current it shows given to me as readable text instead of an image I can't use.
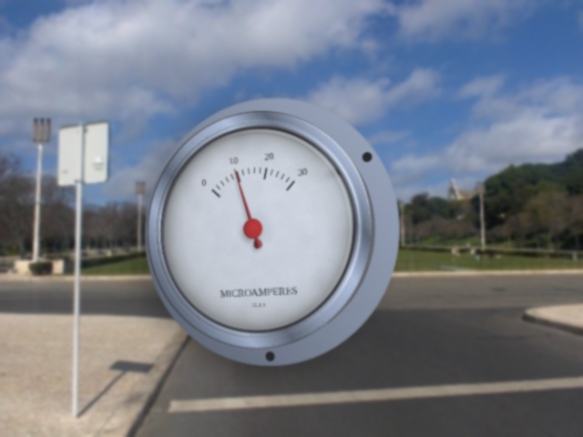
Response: 10 µA
